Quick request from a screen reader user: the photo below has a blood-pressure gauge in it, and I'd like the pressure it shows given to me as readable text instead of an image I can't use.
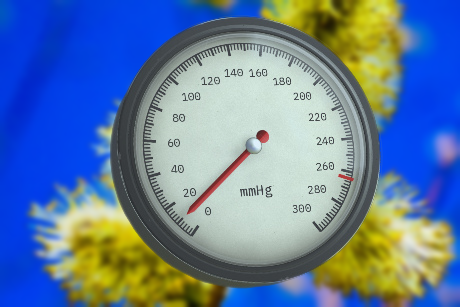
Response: 10 mmHg
